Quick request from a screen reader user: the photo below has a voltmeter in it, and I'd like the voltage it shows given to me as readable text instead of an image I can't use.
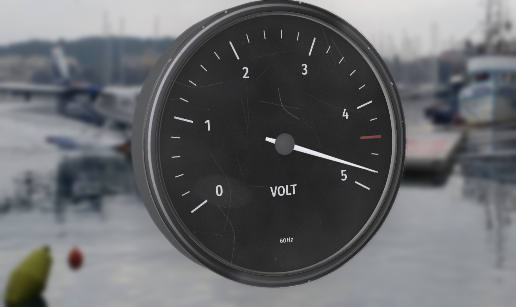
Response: 4.8 V
